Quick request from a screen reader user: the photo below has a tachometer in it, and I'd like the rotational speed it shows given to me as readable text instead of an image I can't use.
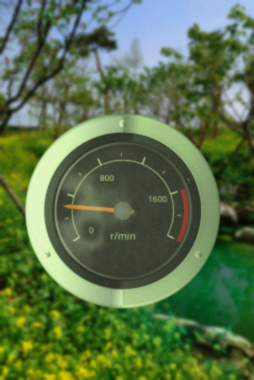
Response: 300 rpm
